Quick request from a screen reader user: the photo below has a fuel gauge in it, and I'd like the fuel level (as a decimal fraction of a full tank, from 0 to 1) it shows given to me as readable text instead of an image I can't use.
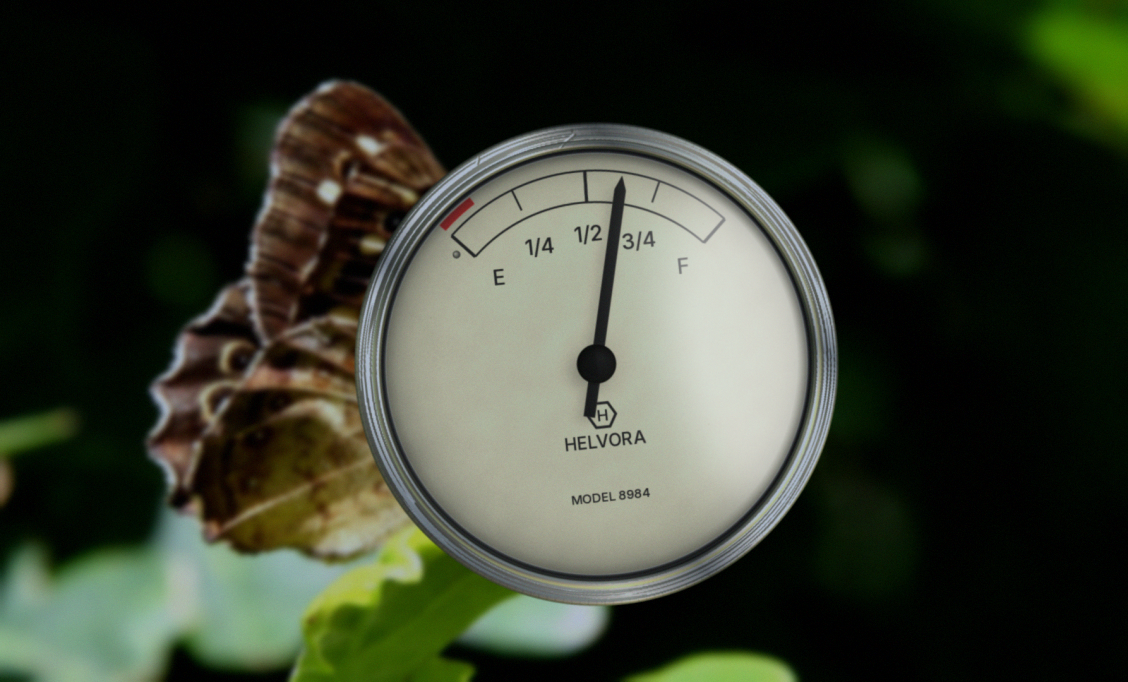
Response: 0.625
